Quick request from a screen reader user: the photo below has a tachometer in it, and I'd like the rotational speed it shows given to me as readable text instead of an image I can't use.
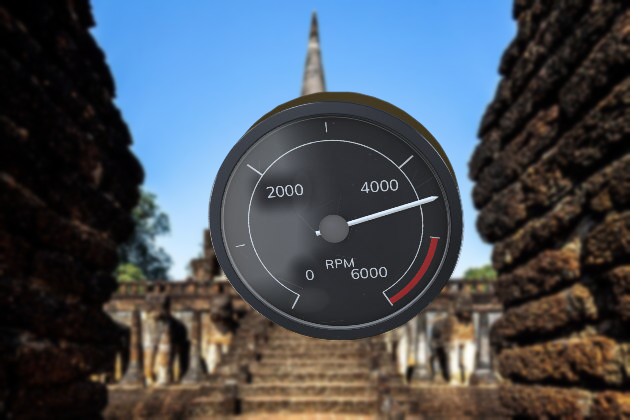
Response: 4500 rpm
